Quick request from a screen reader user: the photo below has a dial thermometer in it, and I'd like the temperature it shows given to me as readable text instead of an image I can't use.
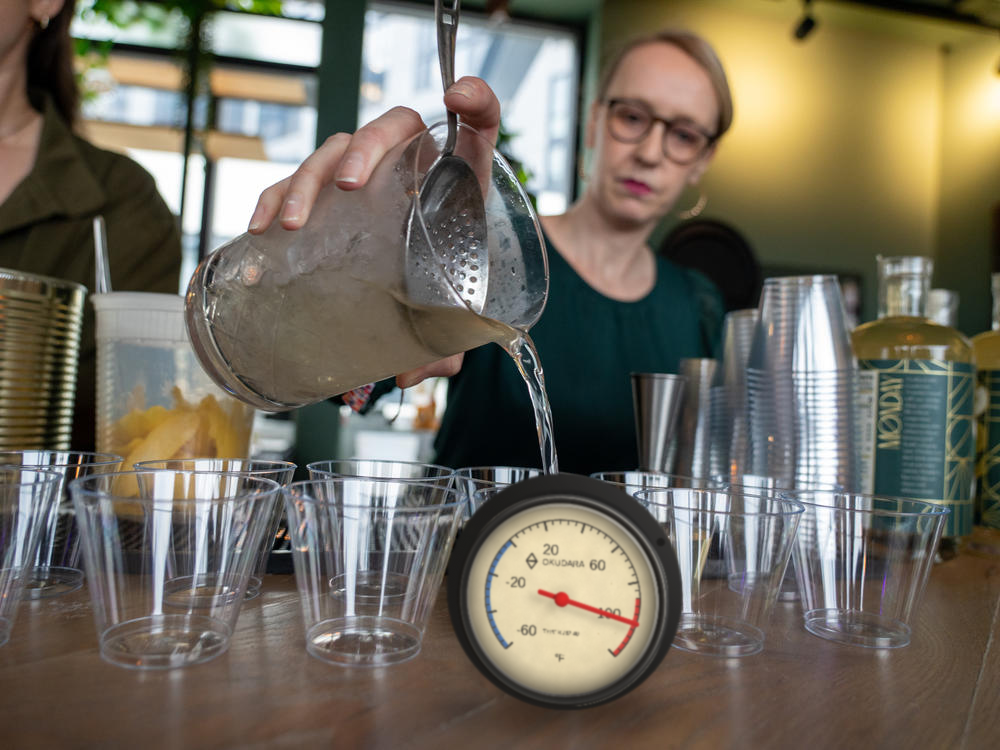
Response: 100 °F
